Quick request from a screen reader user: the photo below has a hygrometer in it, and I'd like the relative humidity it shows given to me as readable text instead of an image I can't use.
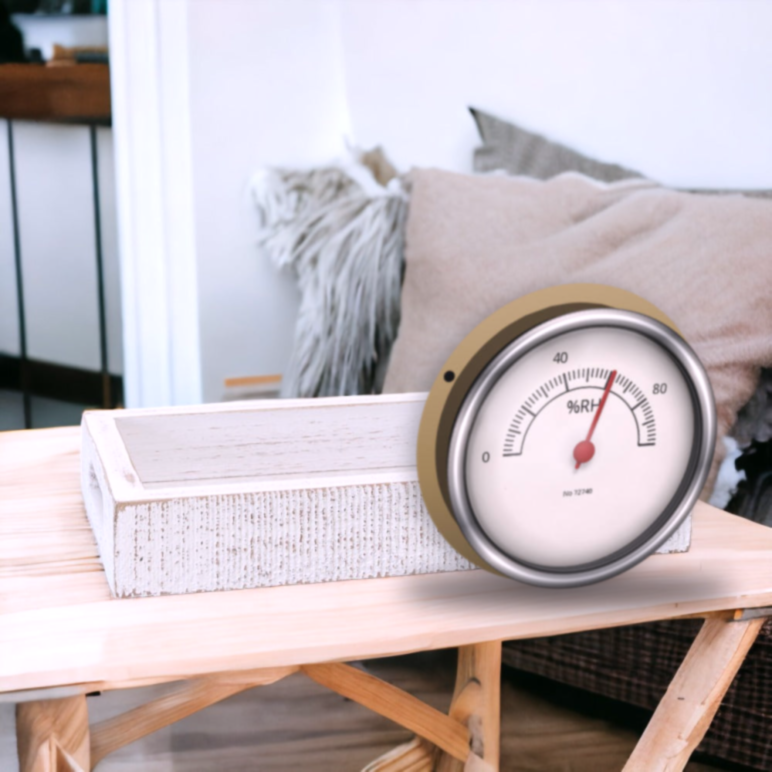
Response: 60 %
